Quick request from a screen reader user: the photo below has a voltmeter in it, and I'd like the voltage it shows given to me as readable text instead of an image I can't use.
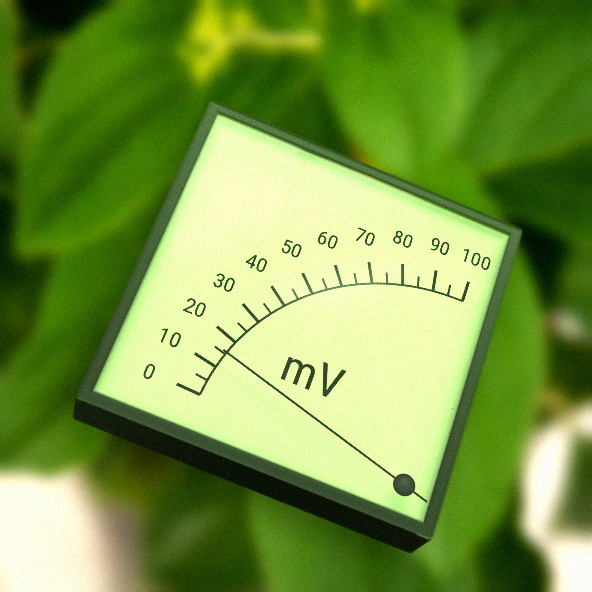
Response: 15 mV
